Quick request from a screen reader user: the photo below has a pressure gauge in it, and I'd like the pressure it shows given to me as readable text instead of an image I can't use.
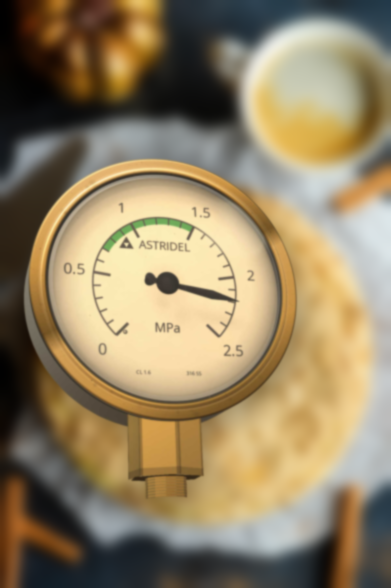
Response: 2.2 MPa
